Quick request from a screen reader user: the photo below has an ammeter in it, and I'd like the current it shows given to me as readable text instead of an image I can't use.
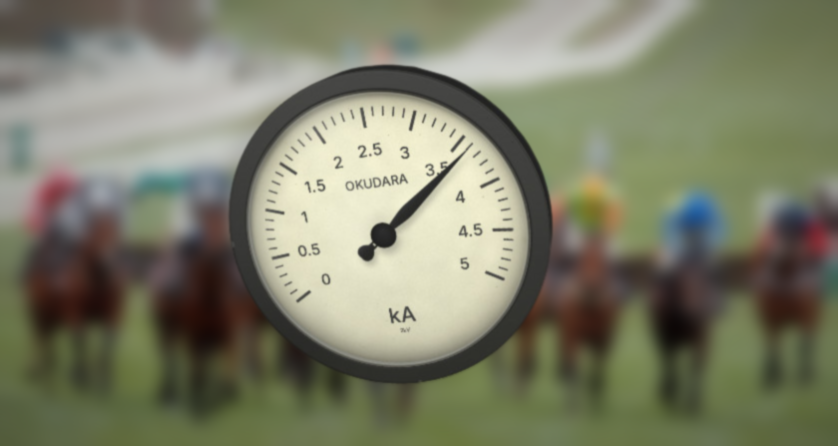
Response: 3.6 kA
